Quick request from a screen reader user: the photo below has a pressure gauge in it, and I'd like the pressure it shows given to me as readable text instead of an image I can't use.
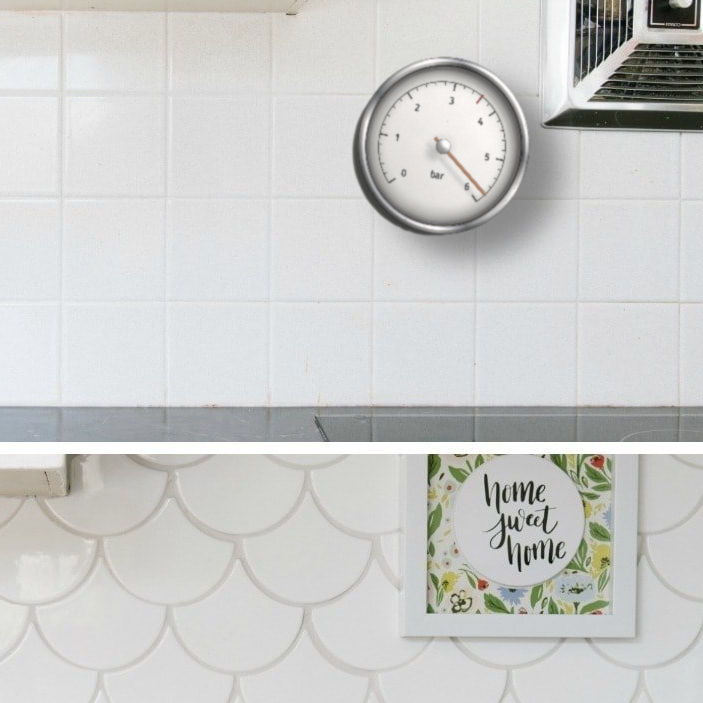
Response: 5.8 bar
